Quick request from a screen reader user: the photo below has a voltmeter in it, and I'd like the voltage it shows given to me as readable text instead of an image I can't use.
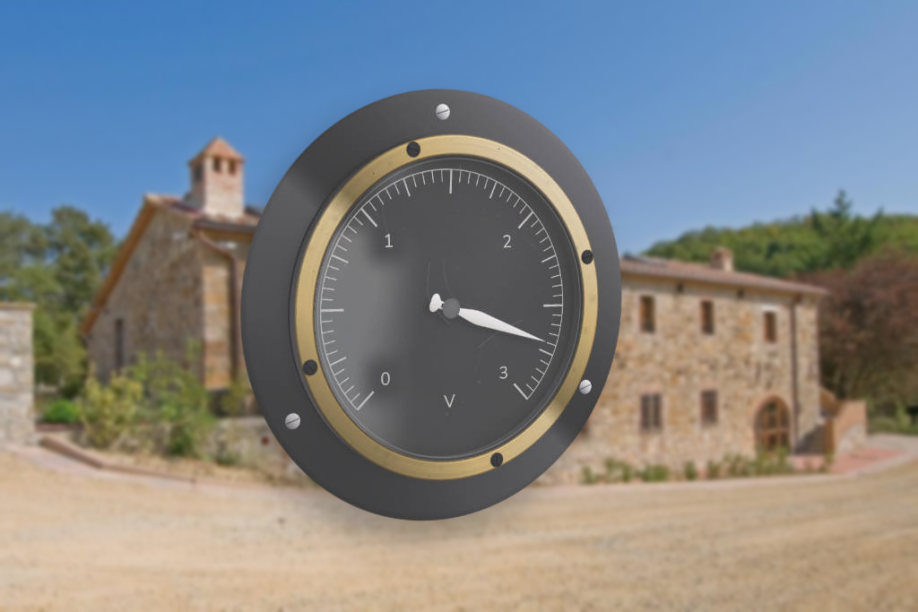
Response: 2.7 V
